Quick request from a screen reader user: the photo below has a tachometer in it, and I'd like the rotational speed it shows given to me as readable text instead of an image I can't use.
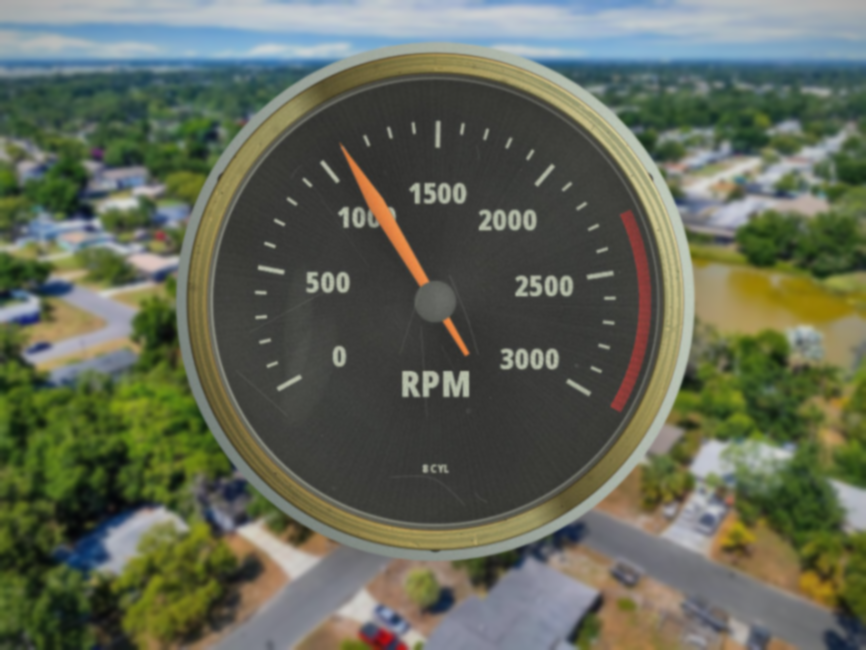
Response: 1100 rpm
